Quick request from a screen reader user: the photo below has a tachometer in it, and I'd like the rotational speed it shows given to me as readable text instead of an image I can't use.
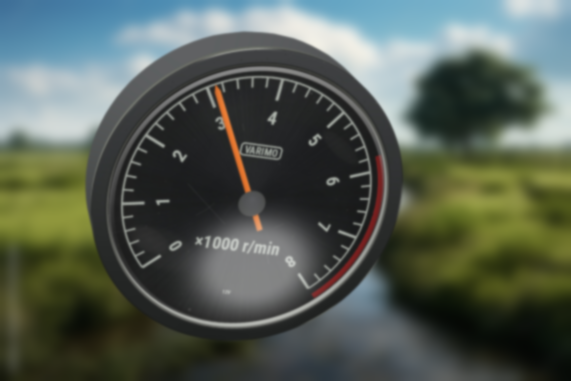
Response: 3100 rpm
